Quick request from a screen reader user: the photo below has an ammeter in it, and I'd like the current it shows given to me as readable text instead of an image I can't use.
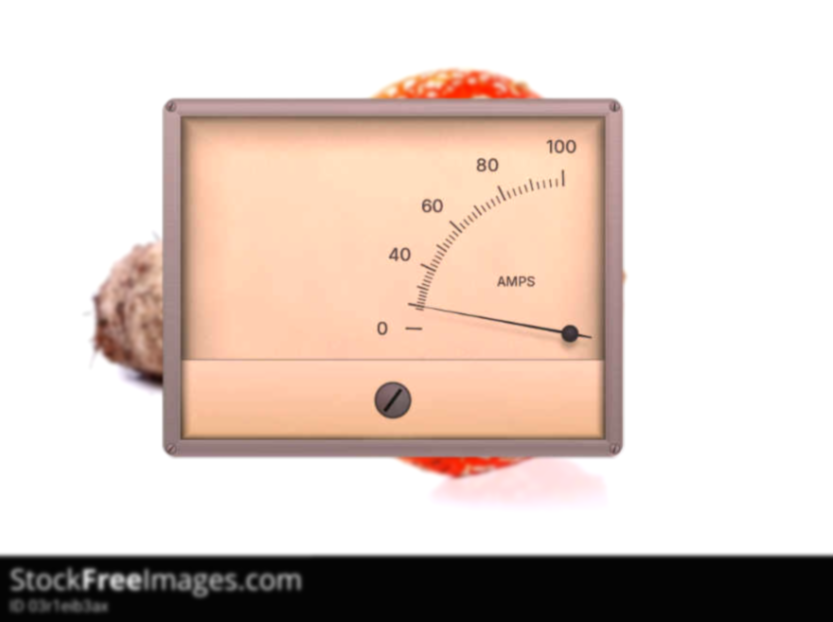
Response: 20 A
